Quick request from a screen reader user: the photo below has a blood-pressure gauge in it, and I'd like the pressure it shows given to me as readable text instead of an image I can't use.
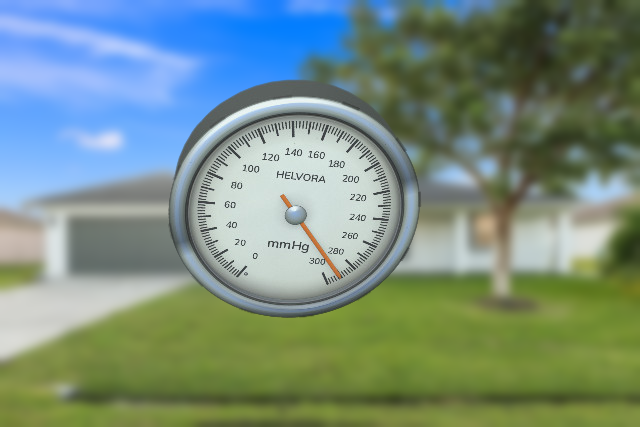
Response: 290 mmHg
